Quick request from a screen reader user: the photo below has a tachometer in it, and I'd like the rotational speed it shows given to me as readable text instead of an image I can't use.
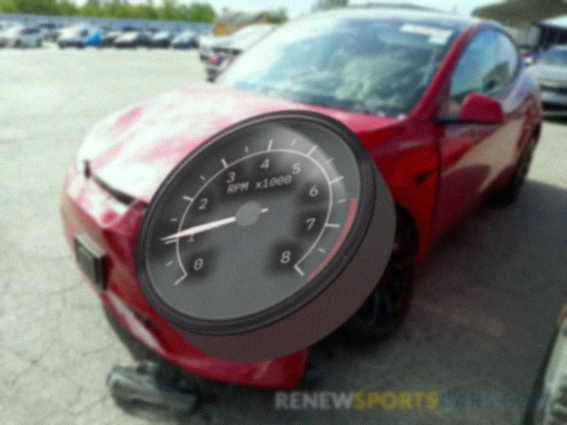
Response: 1000 rpm
